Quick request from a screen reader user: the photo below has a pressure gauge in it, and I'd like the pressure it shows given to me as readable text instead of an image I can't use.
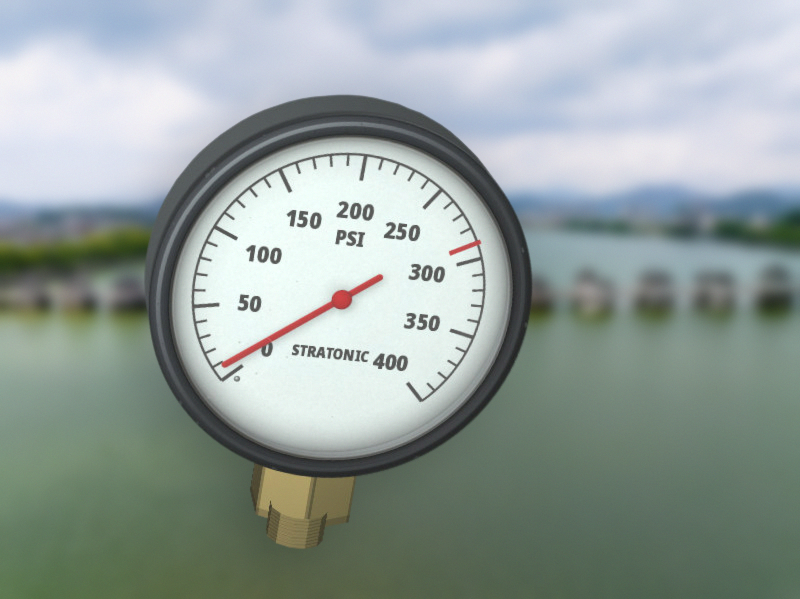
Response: 10 psi
